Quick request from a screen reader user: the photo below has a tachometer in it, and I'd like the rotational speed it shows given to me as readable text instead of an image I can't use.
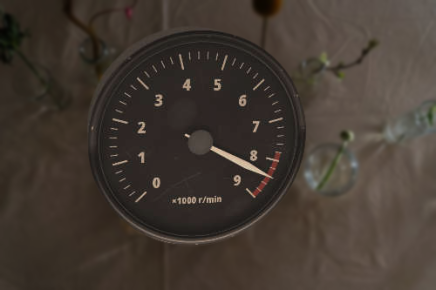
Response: 8400 rpm
